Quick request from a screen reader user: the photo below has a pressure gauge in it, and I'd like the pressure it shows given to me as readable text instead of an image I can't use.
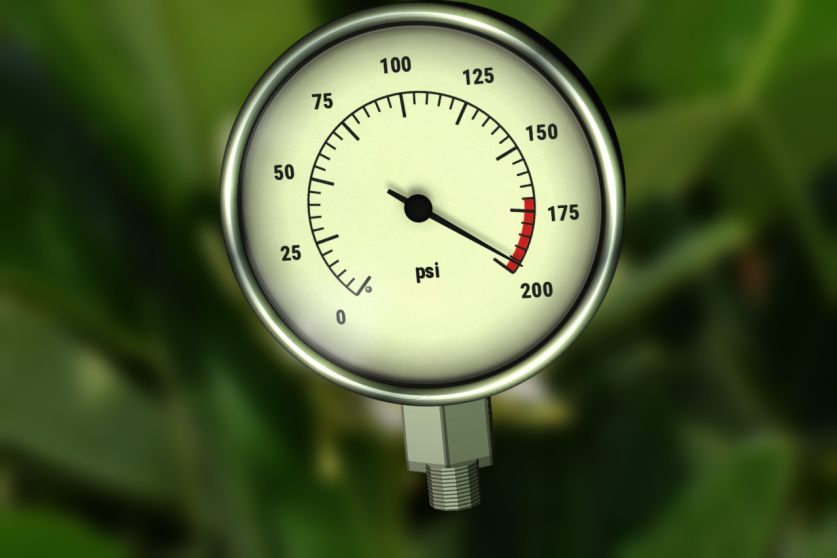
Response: 195 psi
